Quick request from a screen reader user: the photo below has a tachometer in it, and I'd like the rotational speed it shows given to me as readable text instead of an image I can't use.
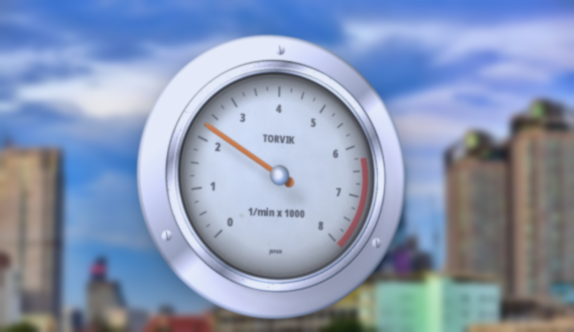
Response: 2250 rpm
